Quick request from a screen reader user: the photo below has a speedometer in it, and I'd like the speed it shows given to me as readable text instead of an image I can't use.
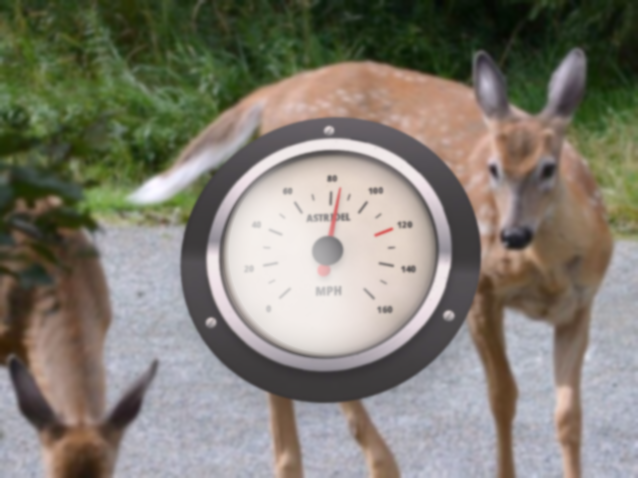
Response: 85 mph
